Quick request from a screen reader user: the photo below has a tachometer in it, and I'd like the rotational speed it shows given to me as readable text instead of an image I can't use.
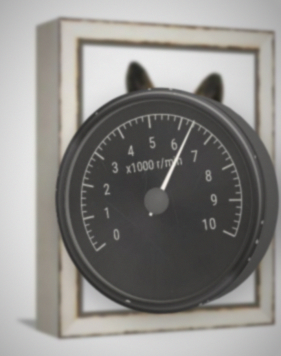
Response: 6400 rpm
